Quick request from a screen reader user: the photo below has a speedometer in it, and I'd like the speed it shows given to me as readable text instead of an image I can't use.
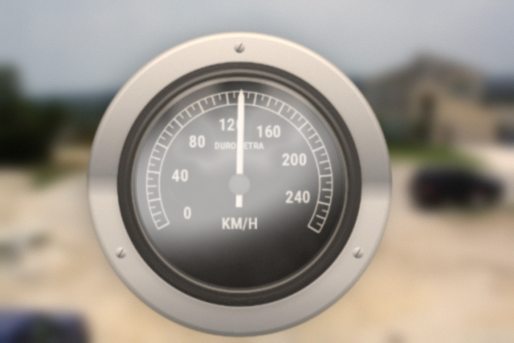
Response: 130 km/h
